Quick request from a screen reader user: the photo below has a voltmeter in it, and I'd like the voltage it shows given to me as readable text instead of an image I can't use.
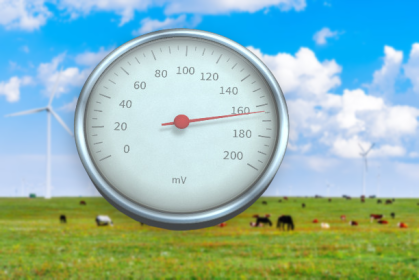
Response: 165 mV
